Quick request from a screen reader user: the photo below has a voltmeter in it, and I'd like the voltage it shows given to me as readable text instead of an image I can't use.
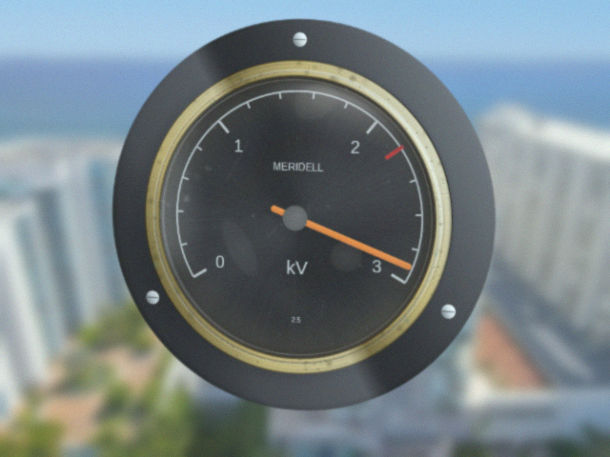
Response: 2.9 kV
